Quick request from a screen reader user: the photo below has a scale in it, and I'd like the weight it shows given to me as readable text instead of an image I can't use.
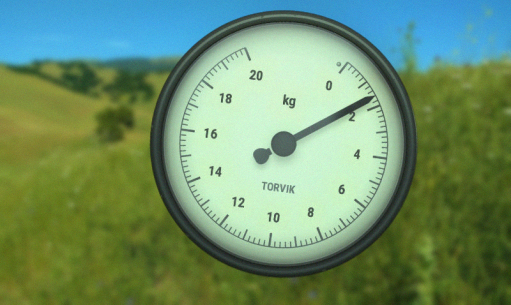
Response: 1.6 kg
